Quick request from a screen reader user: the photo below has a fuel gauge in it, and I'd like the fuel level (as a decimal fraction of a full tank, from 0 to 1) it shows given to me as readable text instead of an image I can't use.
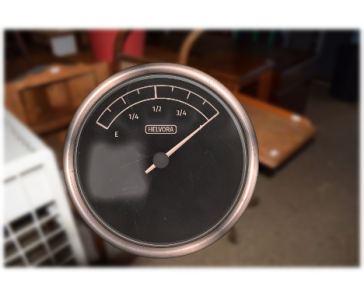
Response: 1
